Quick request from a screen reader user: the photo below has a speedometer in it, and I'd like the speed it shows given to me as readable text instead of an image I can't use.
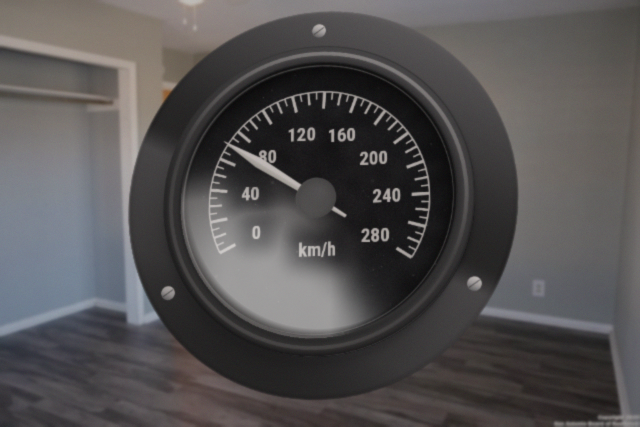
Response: 70 km/h
